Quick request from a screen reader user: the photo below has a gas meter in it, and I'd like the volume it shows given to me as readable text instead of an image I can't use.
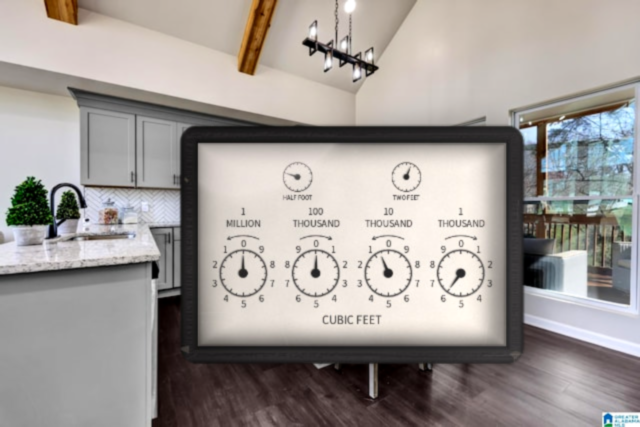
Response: 600 ft³
